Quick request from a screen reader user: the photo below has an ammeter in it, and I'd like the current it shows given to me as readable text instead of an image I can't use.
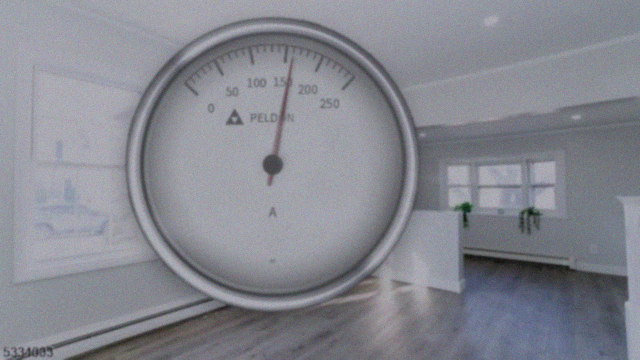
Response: 160 A
